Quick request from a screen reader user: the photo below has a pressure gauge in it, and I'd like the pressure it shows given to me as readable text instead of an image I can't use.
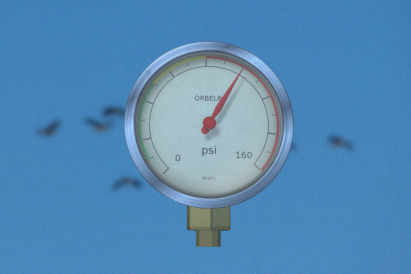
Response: 100 psi
